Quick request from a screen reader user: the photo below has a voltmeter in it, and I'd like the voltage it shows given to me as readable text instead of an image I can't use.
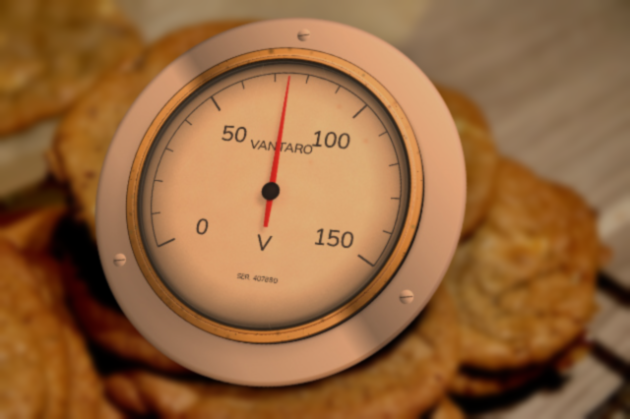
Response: 75 V
